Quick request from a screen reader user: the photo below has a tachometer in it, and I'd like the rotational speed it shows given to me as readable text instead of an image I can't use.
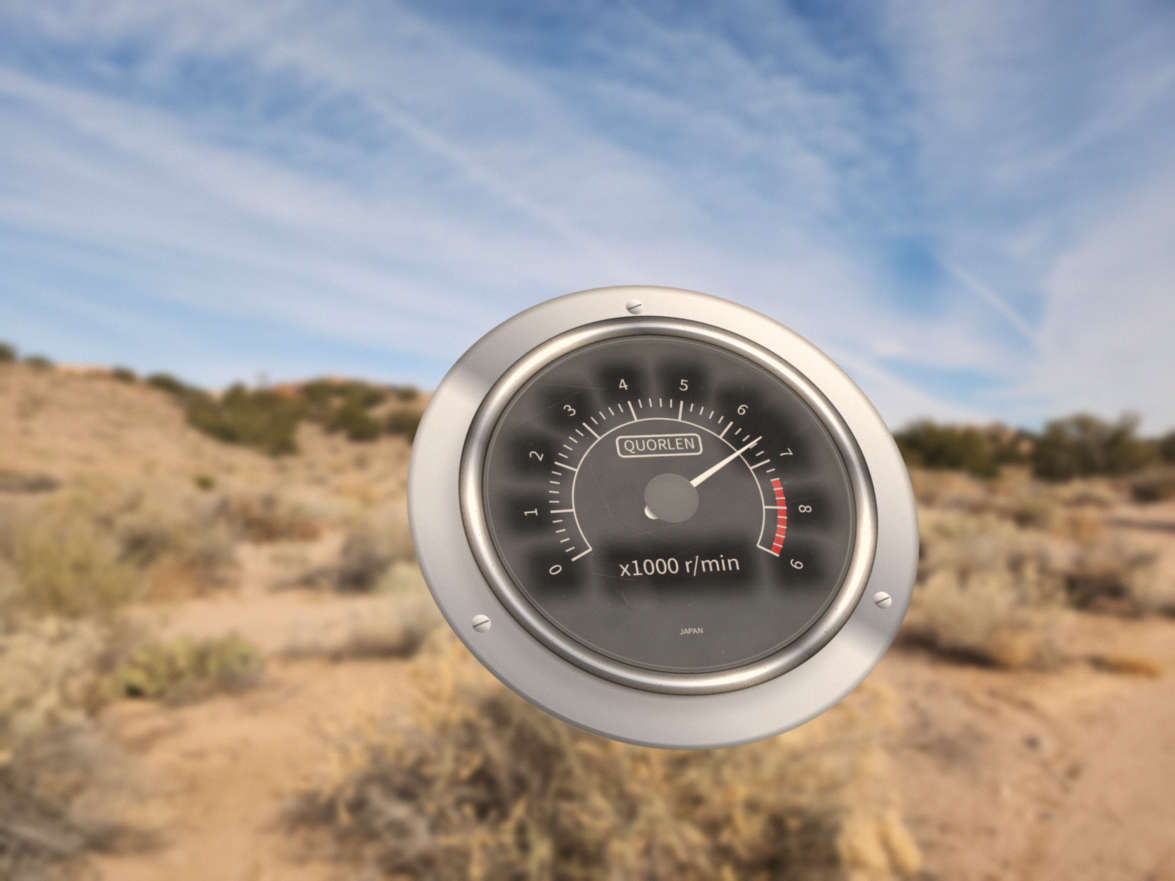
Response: 6600 rpm
